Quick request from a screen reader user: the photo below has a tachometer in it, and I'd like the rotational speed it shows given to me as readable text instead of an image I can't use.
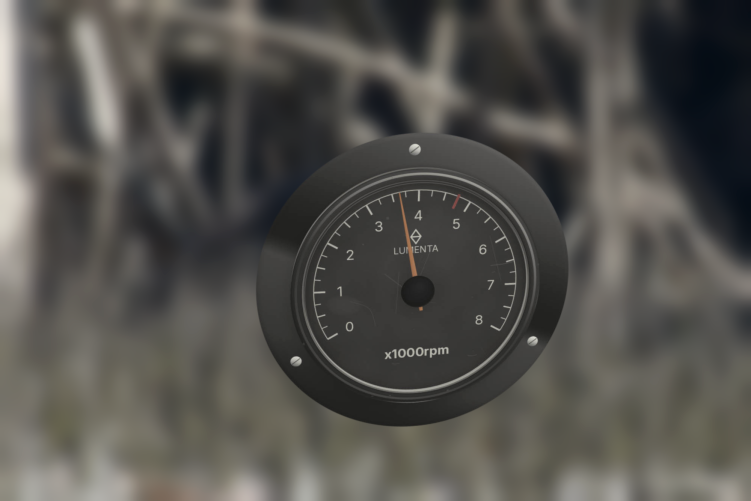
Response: 3625 rpm
